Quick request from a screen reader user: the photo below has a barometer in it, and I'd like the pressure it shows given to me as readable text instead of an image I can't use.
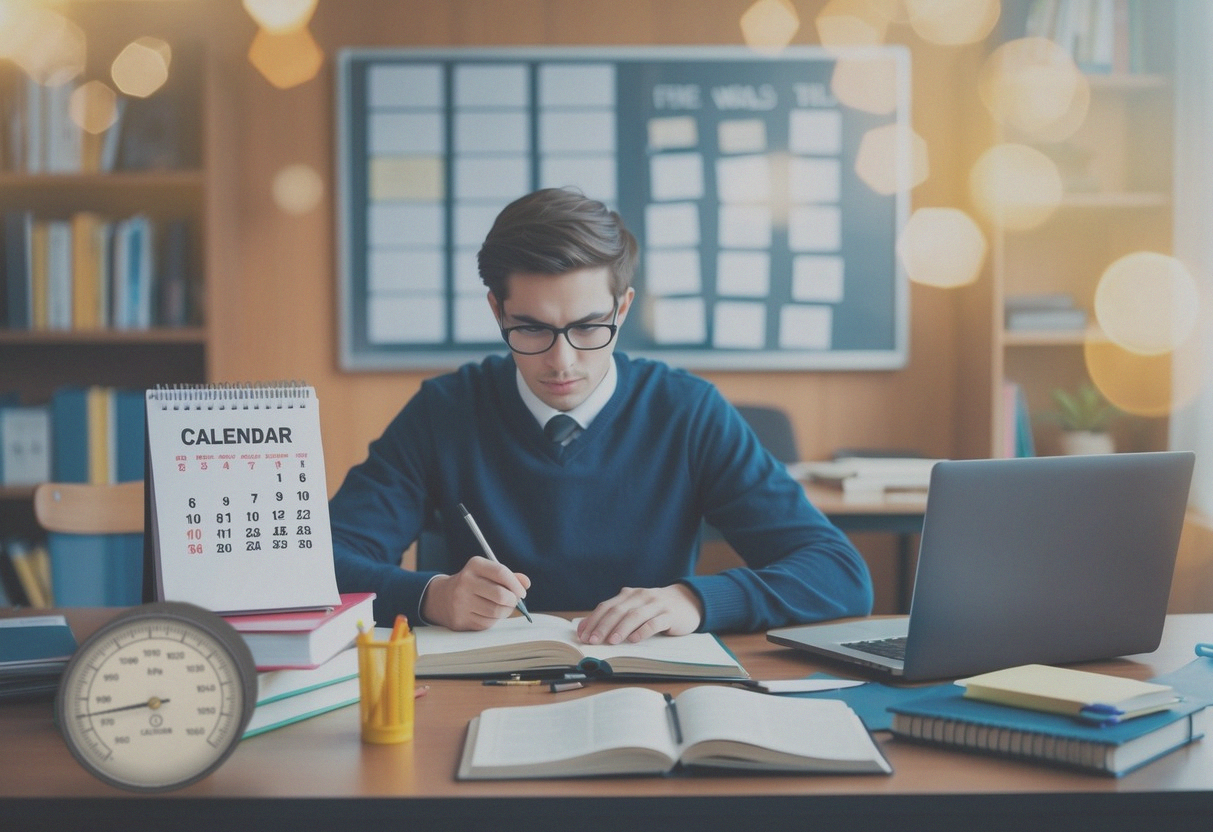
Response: 975 hPa
